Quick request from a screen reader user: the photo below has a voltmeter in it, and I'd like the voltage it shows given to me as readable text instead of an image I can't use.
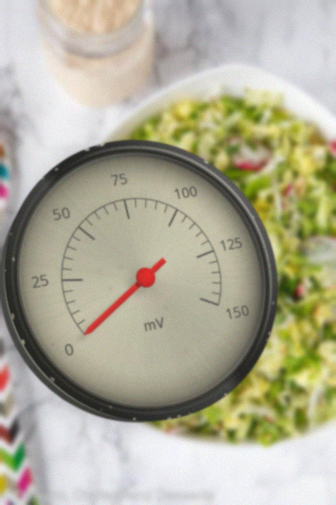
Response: 0 mV
